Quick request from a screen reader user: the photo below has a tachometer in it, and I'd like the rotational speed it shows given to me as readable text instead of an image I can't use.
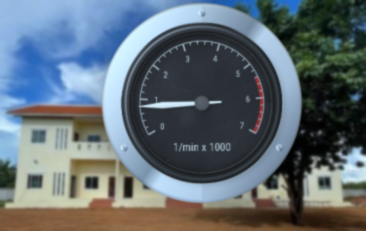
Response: 800 rpm
